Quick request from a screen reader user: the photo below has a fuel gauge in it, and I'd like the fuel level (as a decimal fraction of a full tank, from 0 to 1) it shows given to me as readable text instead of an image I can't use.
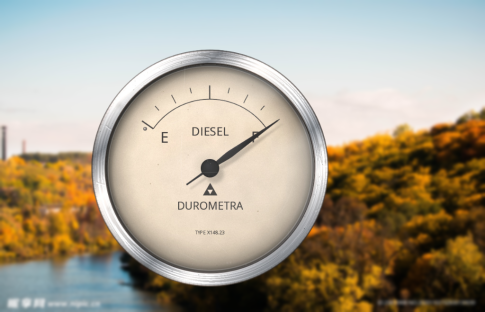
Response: 1
